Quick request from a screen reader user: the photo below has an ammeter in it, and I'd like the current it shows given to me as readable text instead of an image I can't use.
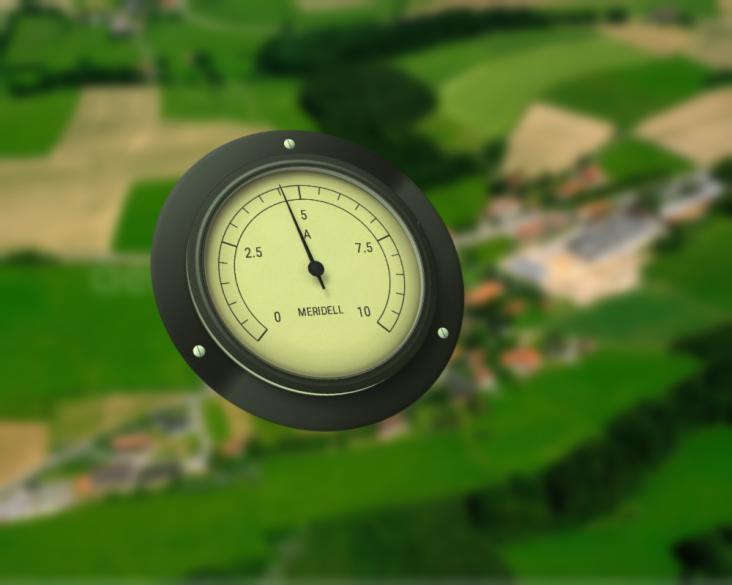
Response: 4.5 A
